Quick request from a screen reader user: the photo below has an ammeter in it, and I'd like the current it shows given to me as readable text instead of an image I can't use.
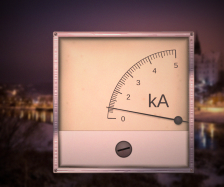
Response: 1 kA
